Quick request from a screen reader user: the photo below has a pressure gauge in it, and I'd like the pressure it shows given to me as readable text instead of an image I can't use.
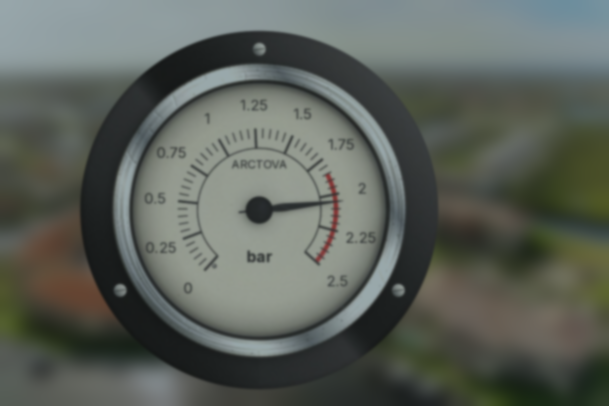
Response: 2.05 bar
